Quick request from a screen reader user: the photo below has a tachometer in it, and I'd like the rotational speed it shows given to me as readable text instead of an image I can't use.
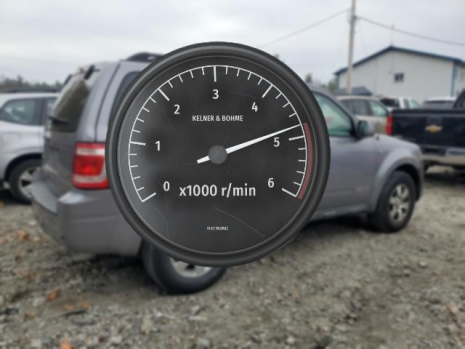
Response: 4800 rpm
